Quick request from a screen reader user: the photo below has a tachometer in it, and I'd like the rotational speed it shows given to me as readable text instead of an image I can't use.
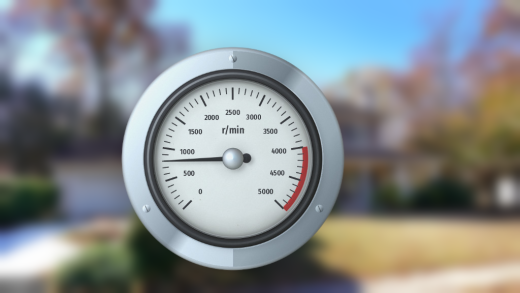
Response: 800 rpm
